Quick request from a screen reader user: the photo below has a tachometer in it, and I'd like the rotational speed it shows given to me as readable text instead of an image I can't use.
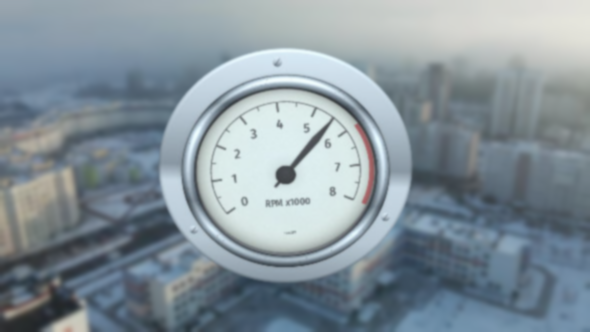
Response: 5500 rpm
